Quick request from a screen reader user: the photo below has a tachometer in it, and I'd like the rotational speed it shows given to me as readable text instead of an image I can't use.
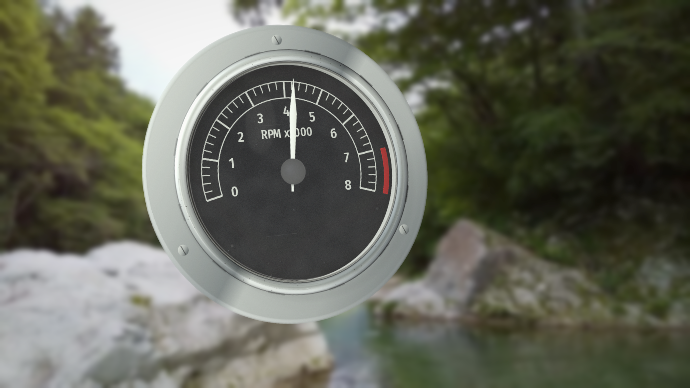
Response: 4200 rpm
